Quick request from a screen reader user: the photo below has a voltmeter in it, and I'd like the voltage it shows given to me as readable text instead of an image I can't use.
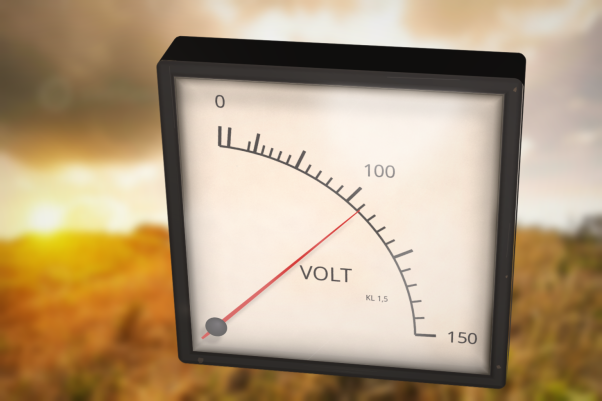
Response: 105 V
